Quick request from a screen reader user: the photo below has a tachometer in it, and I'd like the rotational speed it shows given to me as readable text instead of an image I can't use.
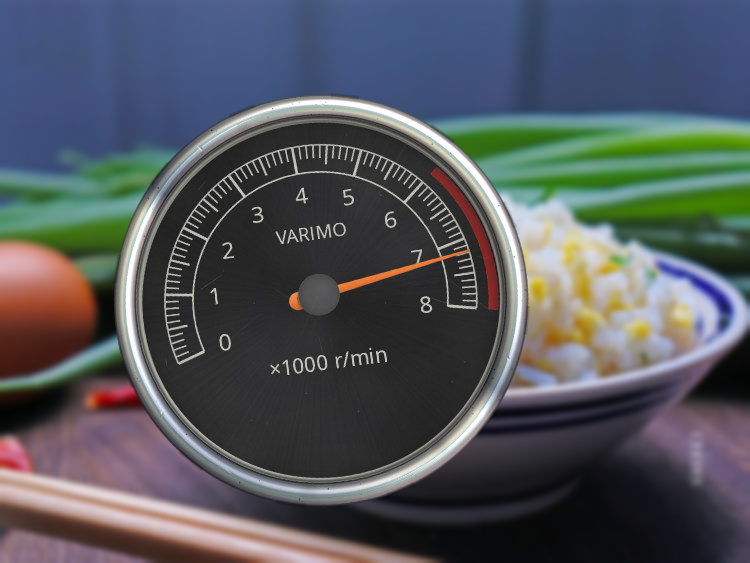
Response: 7200 rpm
